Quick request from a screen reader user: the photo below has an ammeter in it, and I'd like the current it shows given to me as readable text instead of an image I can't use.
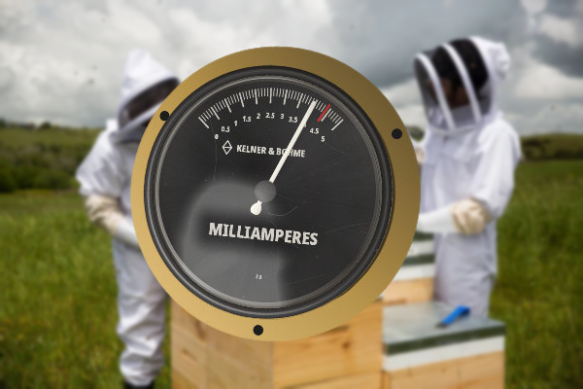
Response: 4 mA
